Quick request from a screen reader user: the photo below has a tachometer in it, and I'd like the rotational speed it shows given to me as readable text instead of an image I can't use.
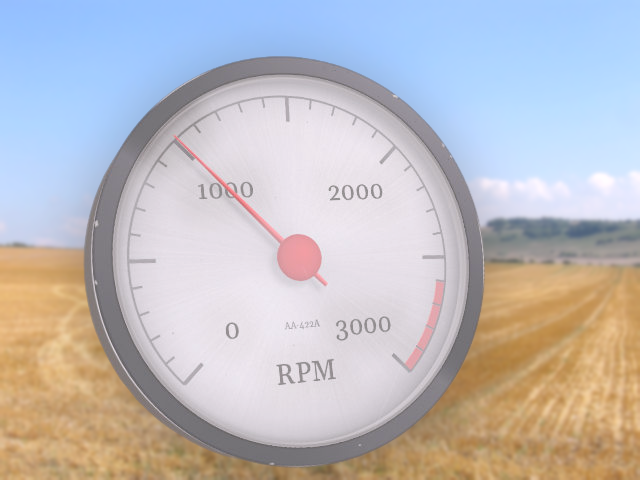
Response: 1000 rpm
